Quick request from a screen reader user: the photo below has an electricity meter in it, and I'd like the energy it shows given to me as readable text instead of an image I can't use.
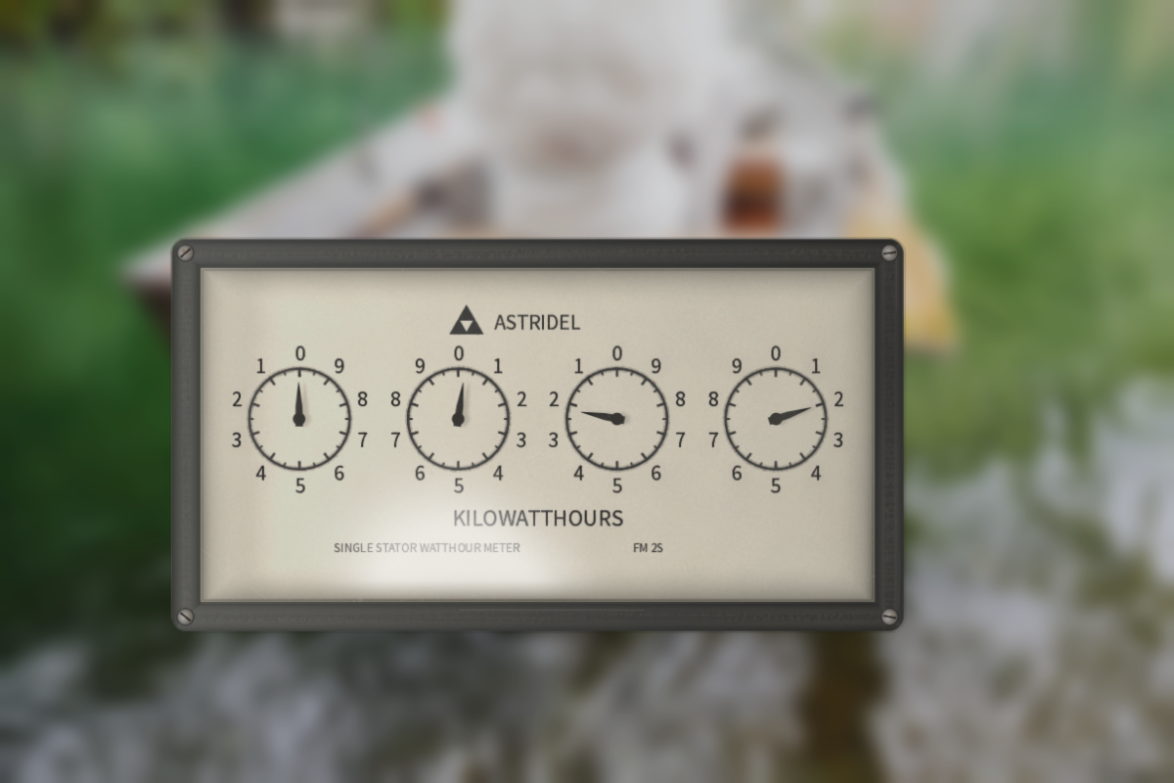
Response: 22 kWh
